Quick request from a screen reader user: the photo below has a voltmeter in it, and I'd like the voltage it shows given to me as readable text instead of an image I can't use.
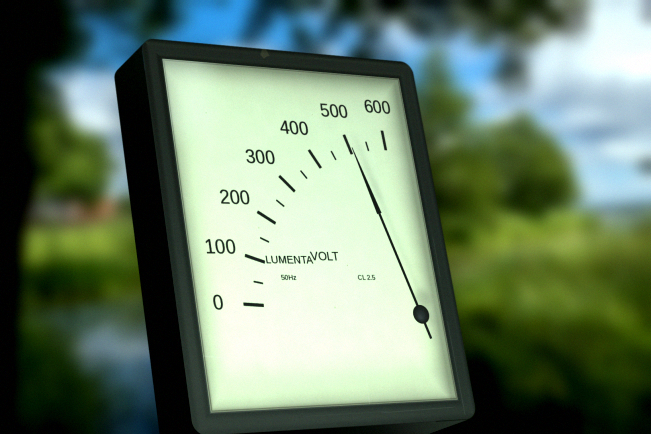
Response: 500 V
